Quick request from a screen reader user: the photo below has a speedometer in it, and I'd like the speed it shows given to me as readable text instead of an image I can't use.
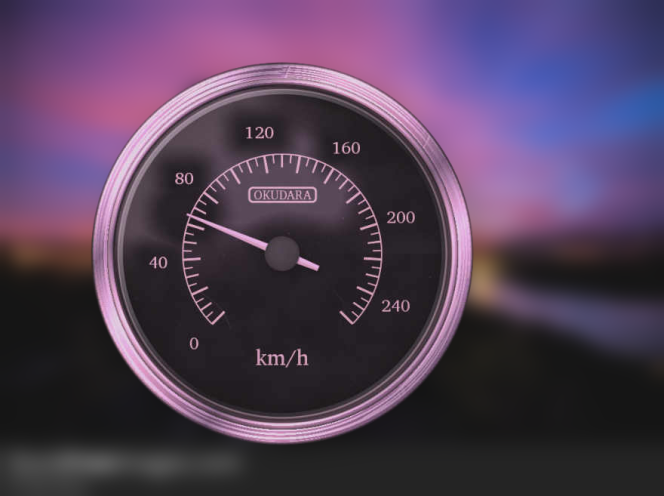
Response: 65 km/h
